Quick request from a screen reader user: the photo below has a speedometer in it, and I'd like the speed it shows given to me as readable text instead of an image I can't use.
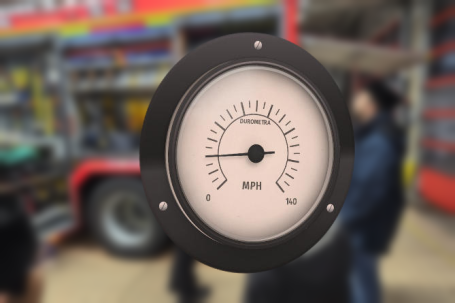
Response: 20 mph
